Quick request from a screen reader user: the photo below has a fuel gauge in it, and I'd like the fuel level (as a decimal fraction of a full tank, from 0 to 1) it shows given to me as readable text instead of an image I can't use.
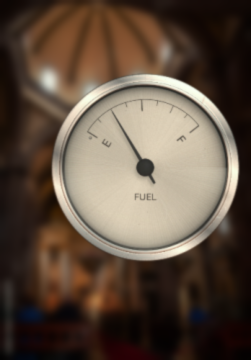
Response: 0.25
